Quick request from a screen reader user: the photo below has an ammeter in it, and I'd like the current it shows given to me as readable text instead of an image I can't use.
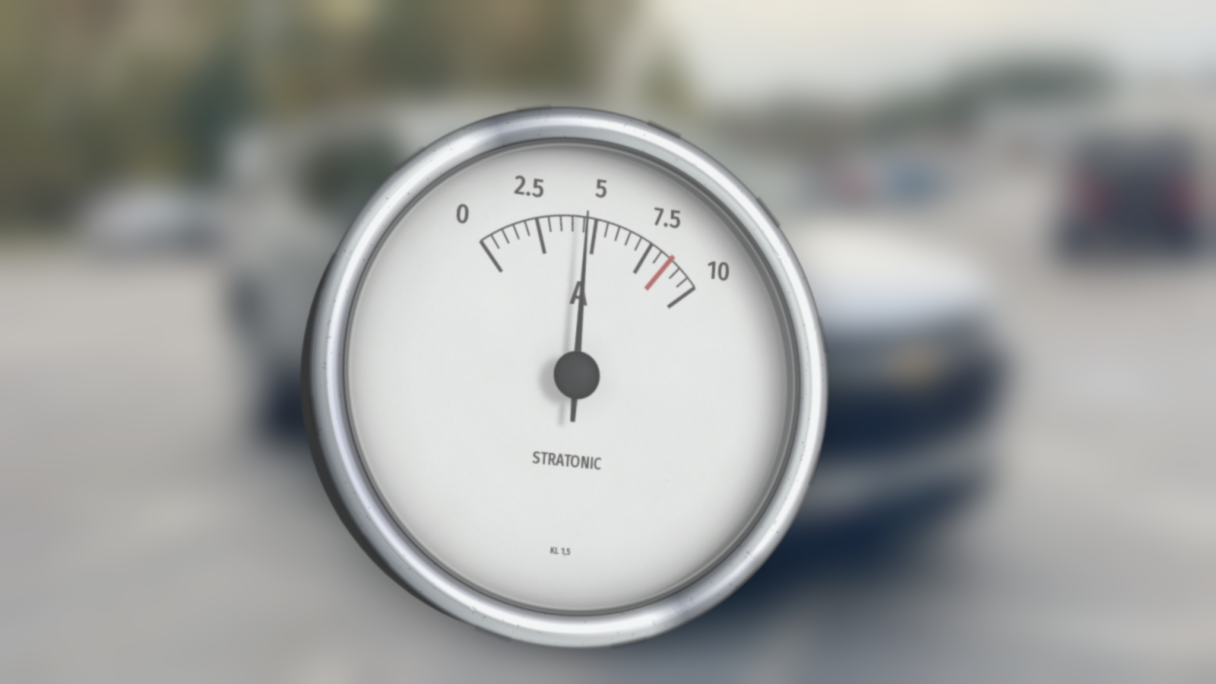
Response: 4.5 A
